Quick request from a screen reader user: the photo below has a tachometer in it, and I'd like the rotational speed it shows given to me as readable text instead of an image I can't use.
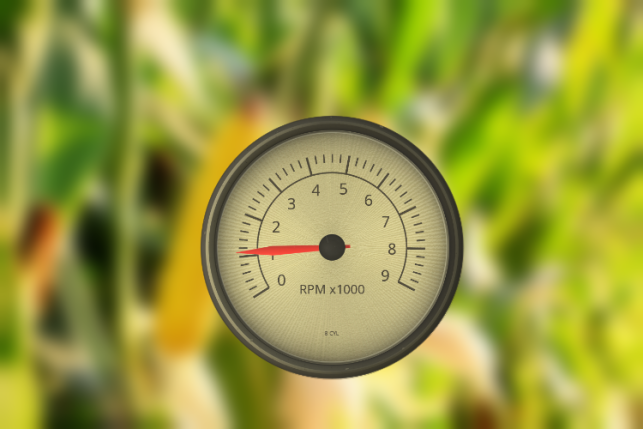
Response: 1100 rpm
